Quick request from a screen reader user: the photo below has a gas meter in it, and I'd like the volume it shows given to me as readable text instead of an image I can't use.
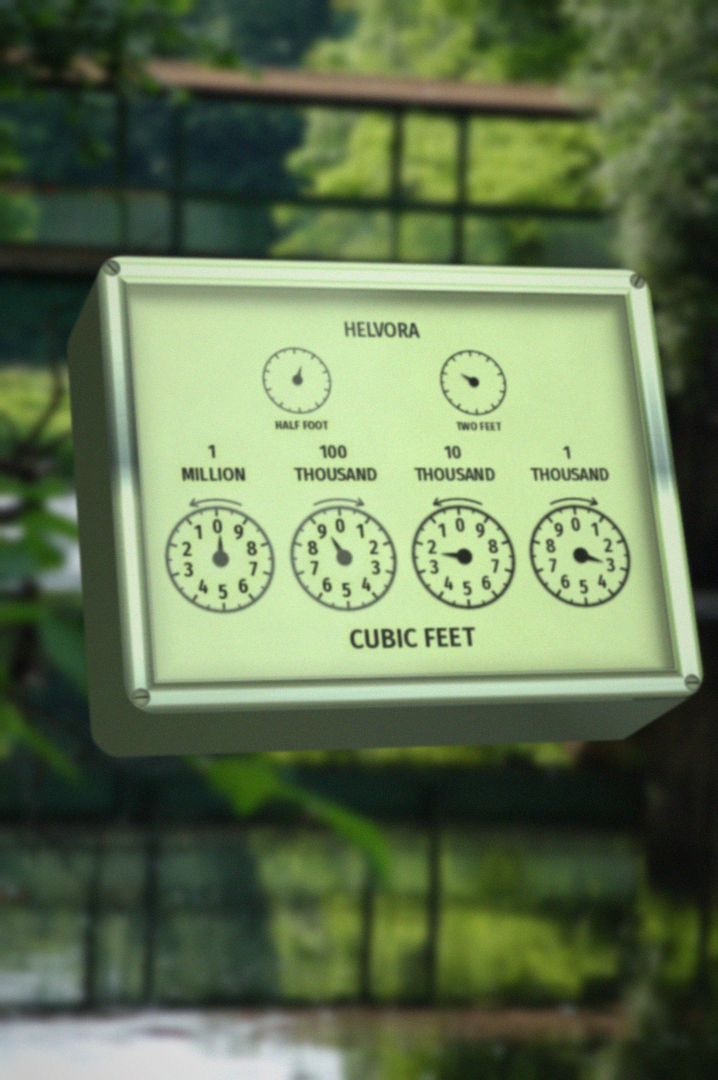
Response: 992300 ft³
